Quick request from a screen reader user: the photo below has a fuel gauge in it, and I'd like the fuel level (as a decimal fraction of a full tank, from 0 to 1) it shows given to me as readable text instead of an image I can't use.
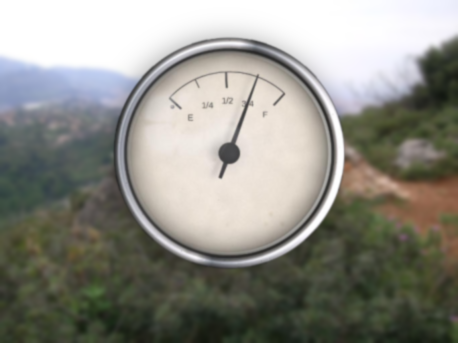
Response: 0.75
